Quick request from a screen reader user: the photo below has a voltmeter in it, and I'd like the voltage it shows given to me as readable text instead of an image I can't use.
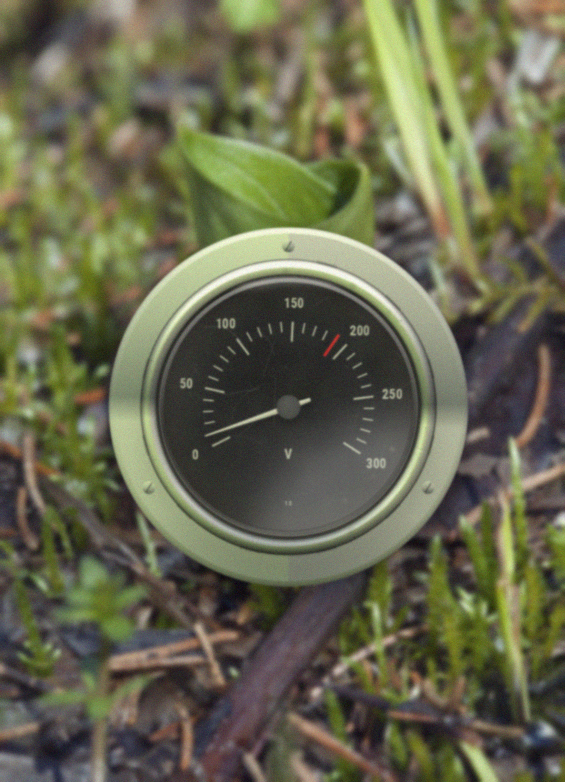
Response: 10 V
